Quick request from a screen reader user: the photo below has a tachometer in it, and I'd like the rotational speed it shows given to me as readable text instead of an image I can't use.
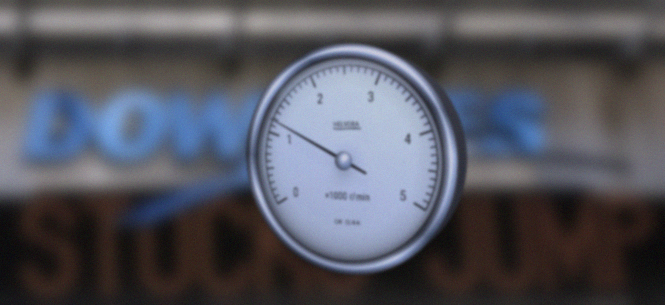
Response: 1200 rpm
